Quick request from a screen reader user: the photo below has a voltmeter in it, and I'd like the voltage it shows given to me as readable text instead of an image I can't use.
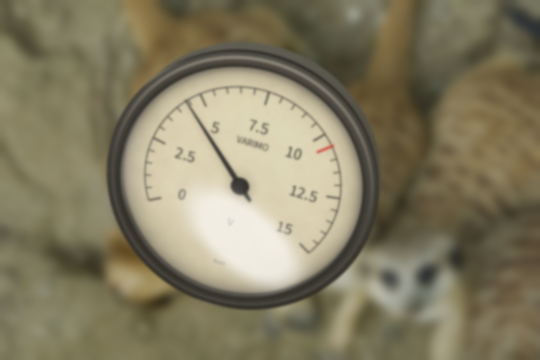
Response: 4.5 V
